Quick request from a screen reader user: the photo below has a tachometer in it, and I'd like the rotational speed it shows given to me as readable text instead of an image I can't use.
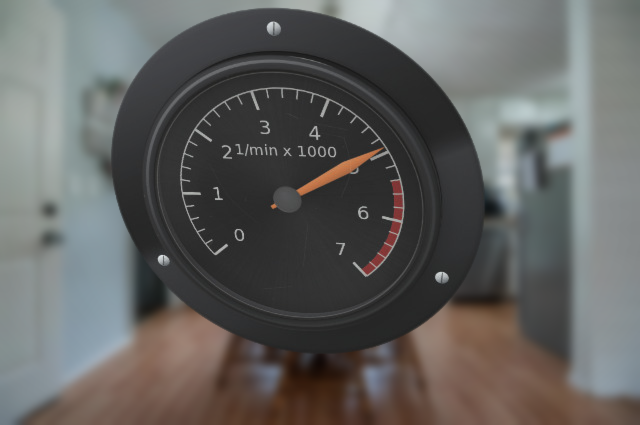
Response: 4900 rpm
